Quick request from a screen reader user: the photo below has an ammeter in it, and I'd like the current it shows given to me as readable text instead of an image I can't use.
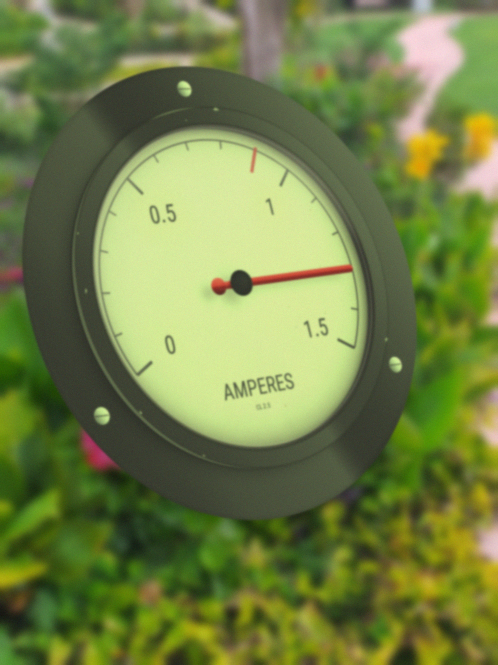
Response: 1.3 A
